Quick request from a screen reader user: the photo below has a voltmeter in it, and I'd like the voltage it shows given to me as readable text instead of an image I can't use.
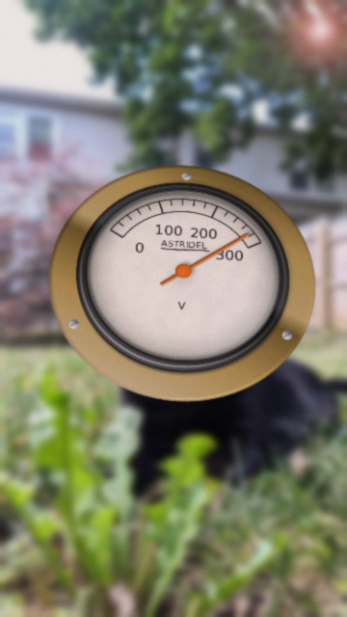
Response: 280 V
